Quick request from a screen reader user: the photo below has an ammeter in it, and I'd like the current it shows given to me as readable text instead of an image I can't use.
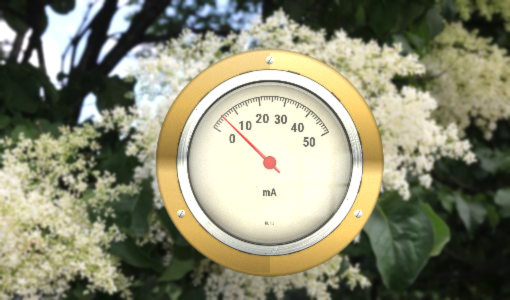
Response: 5 mA
